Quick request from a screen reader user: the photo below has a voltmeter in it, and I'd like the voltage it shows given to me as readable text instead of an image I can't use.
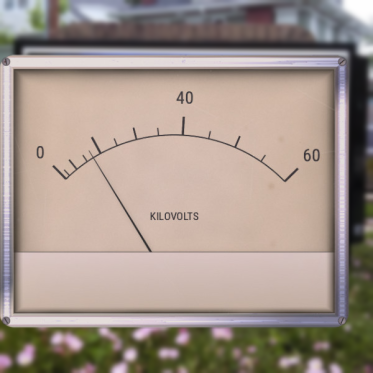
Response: 17.5 kV
